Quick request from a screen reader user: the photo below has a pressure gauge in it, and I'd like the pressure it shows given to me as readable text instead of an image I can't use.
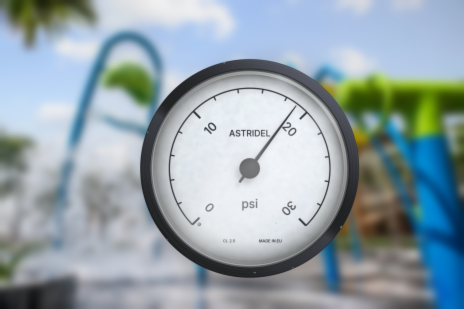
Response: 19 psi
